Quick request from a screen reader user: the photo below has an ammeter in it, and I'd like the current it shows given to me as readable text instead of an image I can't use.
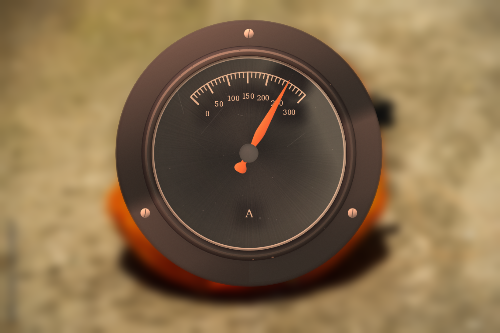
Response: 250 A
